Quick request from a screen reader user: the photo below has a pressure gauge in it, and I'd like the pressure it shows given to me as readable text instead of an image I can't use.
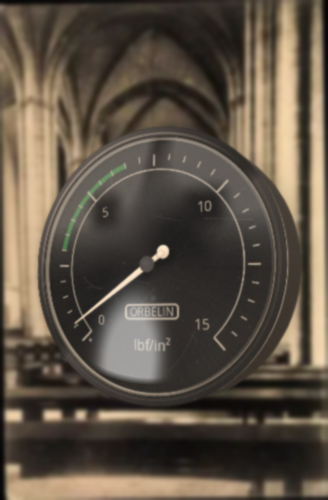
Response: 0.5 psi
